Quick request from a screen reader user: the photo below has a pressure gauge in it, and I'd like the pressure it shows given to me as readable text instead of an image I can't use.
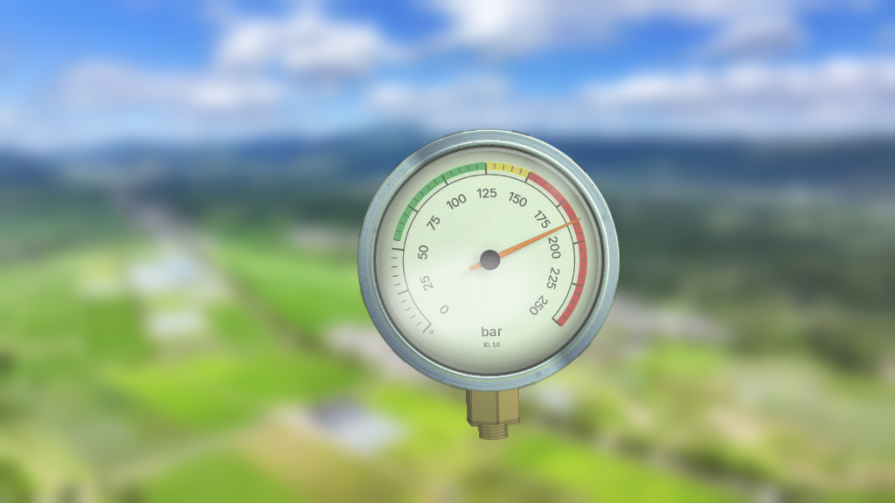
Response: 187.5 bar
